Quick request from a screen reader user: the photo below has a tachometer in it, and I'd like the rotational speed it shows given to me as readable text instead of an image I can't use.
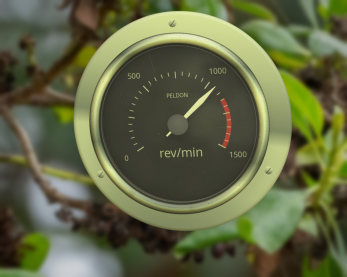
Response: 1050 rpm
